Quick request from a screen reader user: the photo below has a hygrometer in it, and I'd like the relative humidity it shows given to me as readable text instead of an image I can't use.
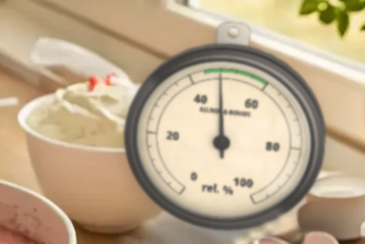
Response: 48 %
